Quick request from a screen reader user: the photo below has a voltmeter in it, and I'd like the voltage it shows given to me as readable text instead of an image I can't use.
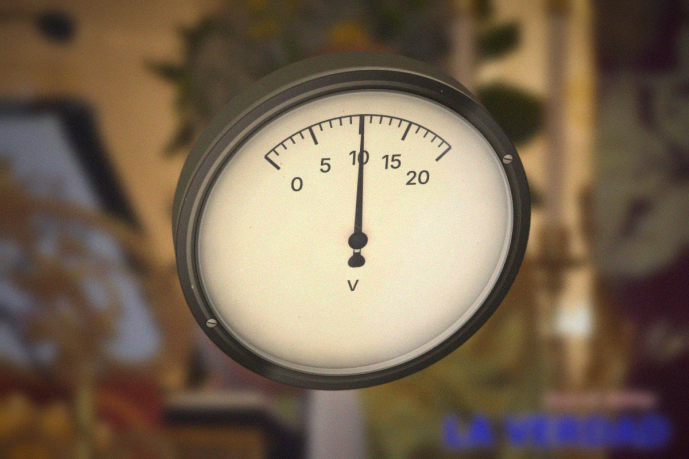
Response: 10 V
